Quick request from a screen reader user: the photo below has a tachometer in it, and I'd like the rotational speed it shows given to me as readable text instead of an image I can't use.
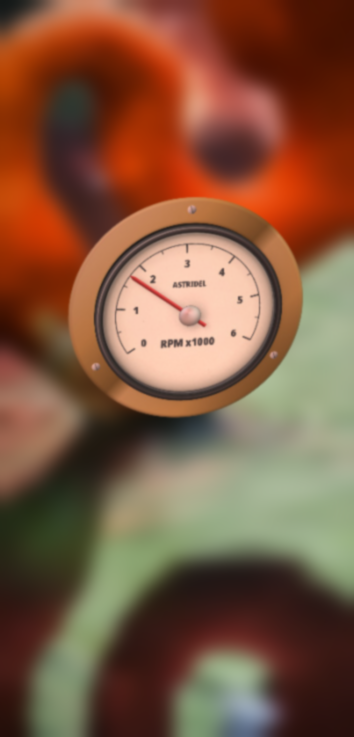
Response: 1750 rpm
